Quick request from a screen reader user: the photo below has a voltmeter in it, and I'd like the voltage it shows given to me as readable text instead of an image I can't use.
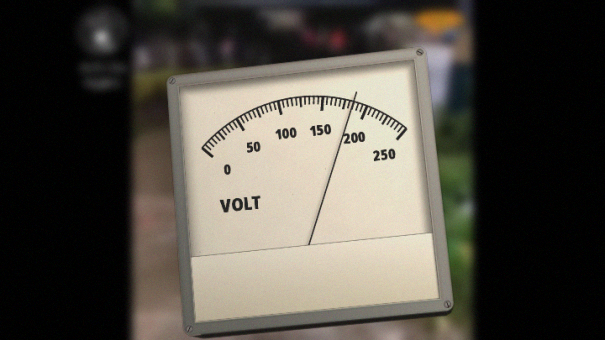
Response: 185 V
